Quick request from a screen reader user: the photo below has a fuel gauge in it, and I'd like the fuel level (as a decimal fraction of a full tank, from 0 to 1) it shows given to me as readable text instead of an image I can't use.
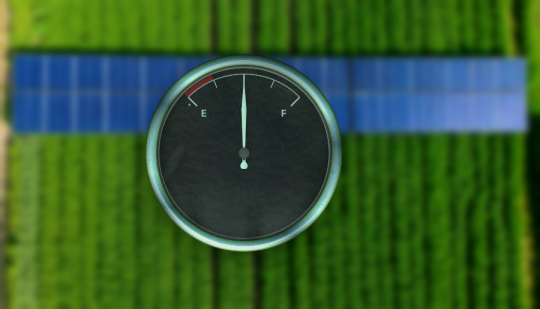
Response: 0.5
